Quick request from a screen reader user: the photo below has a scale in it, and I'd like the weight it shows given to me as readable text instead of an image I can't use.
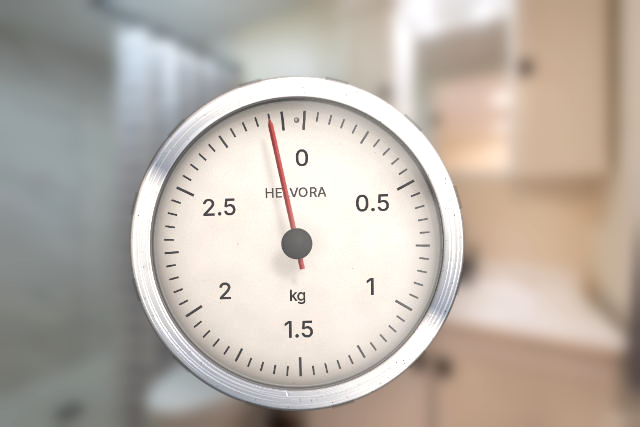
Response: 2.95 kg
